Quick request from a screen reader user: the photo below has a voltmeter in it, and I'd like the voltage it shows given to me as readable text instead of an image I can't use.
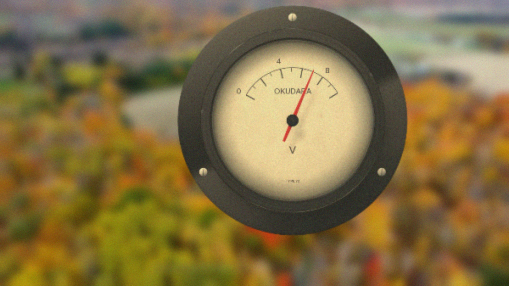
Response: 7 V
